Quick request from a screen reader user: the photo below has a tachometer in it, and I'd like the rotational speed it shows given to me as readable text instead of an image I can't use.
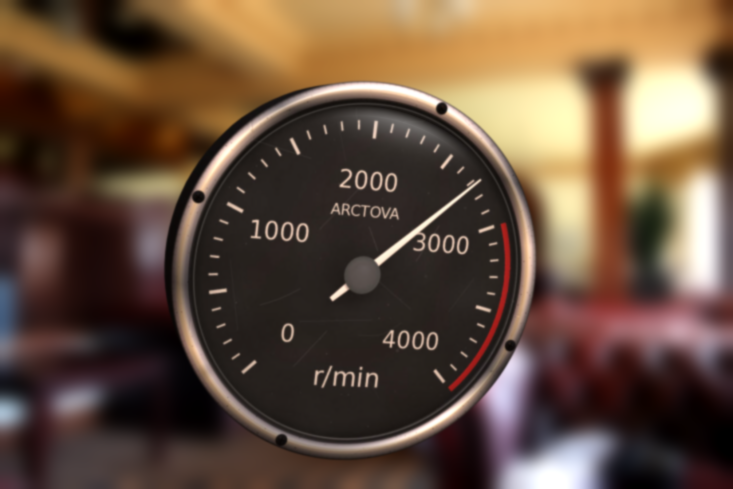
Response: 2700 rpm
